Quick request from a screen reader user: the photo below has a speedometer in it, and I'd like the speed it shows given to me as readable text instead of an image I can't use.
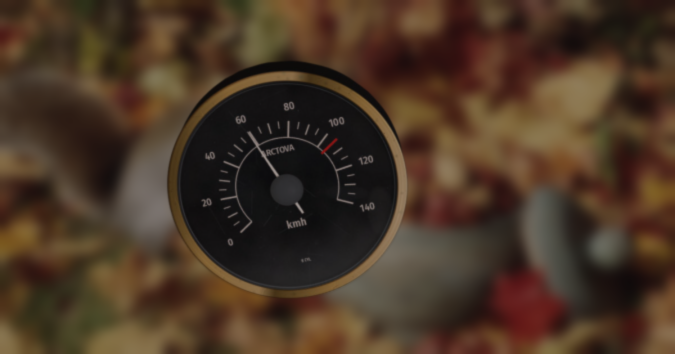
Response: 60 km/h
